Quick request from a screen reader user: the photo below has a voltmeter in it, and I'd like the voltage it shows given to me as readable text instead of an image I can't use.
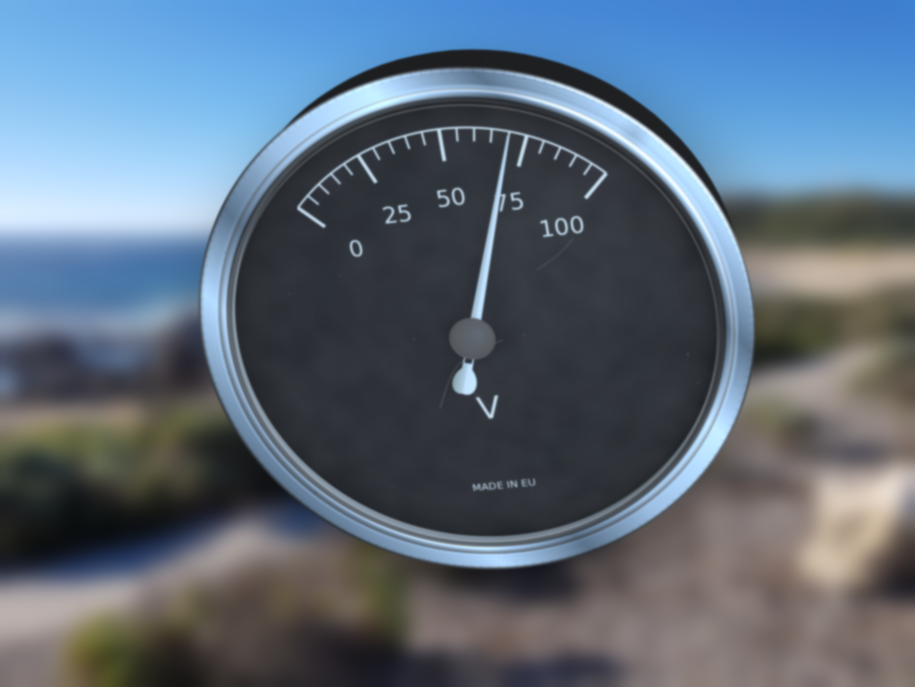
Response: 70 V
